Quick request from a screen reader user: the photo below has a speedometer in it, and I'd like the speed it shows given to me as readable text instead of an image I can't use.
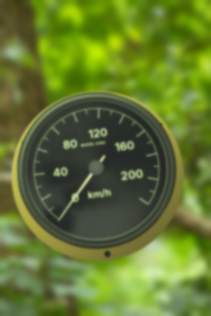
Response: 0 km/h
